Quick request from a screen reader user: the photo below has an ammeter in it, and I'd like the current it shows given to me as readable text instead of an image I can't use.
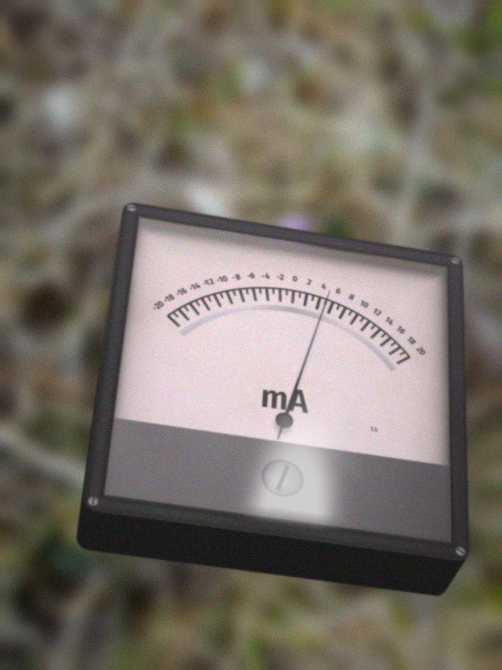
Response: 5 mA
